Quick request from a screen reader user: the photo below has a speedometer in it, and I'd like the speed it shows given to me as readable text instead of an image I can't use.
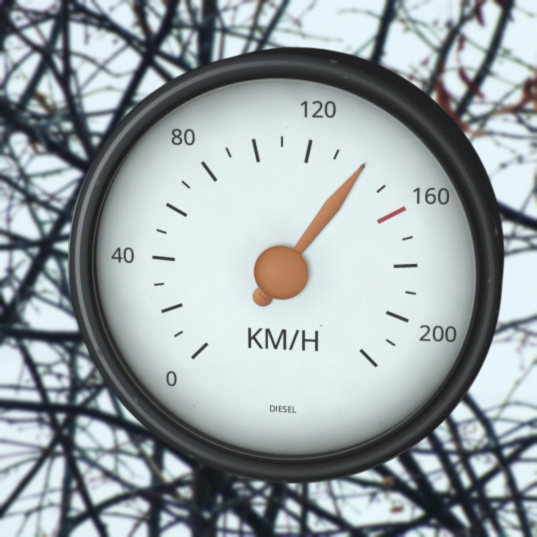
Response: 140 km/h
